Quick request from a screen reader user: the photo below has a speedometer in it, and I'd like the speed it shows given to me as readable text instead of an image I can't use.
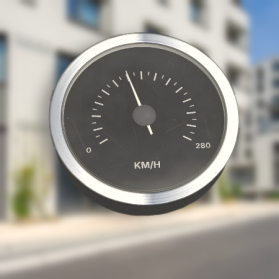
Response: 120 km/h
